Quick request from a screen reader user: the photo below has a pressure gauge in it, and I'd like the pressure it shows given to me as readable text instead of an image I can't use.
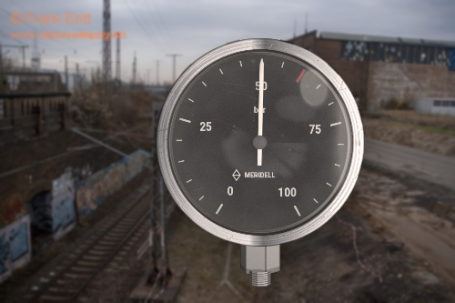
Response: 50 bar
